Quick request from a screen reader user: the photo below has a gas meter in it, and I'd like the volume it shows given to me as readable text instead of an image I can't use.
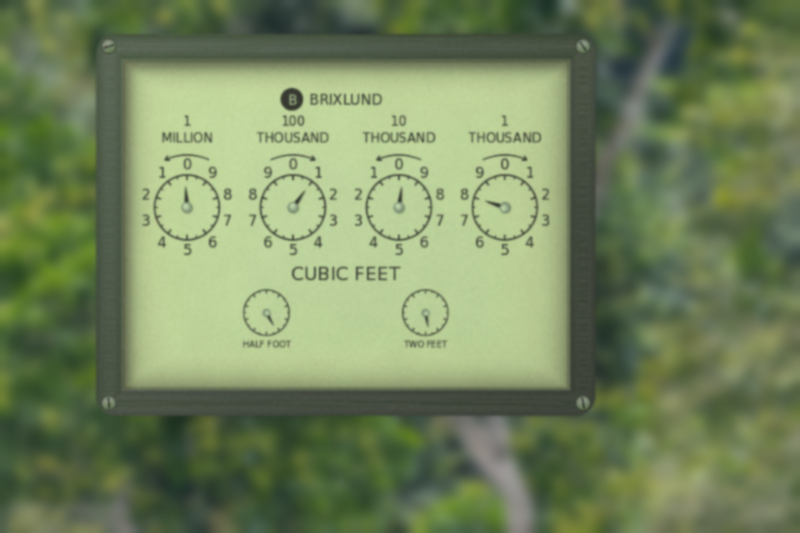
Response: 9800 ft³
